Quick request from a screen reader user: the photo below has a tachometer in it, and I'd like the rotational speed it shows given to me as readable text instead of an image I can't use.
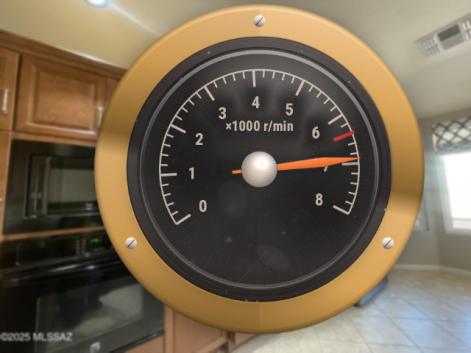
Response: 6900 rpm
